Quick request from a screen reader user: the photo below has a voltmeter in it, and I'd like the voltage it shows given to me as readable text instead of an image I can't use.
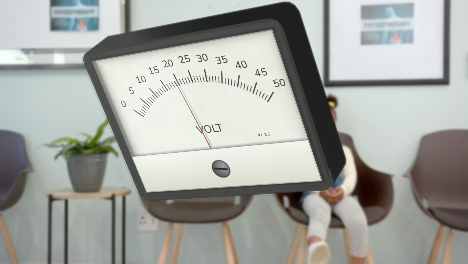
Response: 20 V
